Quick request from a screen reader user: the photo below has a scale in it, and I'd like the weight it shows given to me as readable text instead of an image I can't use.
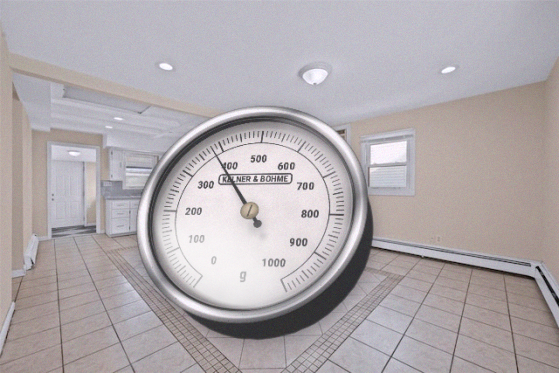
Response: 380 g
